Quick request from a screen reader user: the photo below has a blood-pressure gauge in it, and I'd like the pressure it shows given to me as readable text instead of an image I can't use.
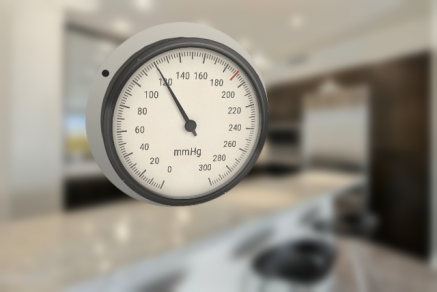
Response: 120 mmHg
